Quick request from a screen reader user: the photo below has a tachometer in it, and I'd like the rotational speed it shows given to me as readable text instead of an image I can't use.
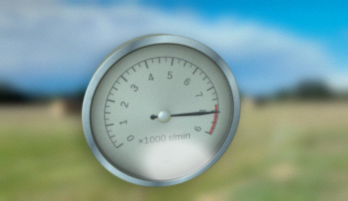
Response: 8000 rpm
